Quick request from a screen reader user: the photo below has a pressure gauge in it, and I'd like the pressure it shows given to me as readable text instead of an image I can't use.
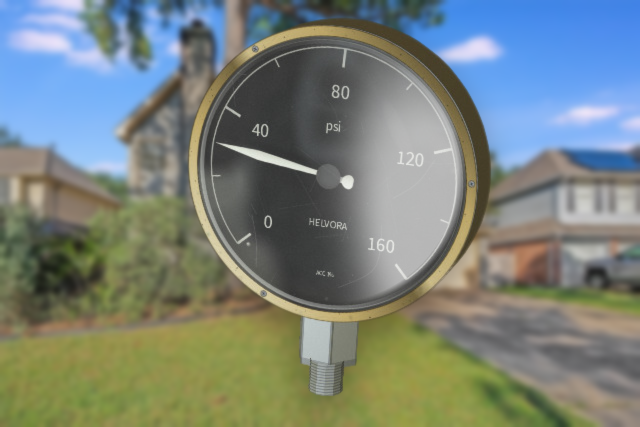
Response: 30 psi
